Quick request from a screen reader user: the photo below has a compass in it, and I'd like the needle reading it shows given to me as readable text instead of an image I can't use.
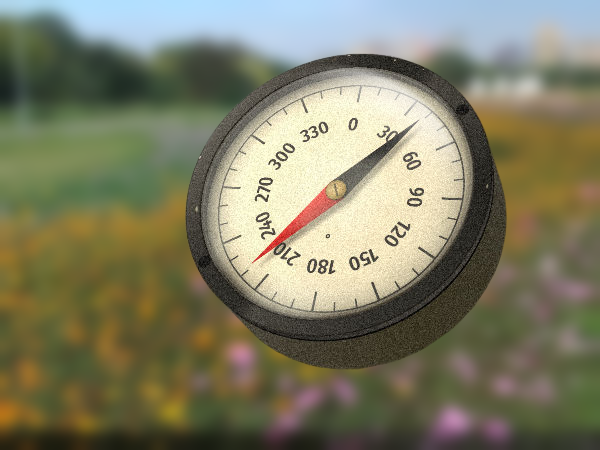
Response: 220 °
